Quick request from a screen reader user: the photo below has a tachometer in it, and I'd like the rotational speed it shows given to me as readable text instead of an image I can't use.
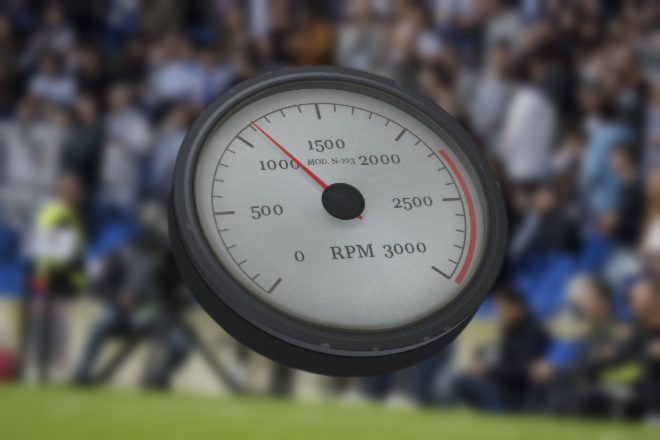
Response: 1100 rpm
